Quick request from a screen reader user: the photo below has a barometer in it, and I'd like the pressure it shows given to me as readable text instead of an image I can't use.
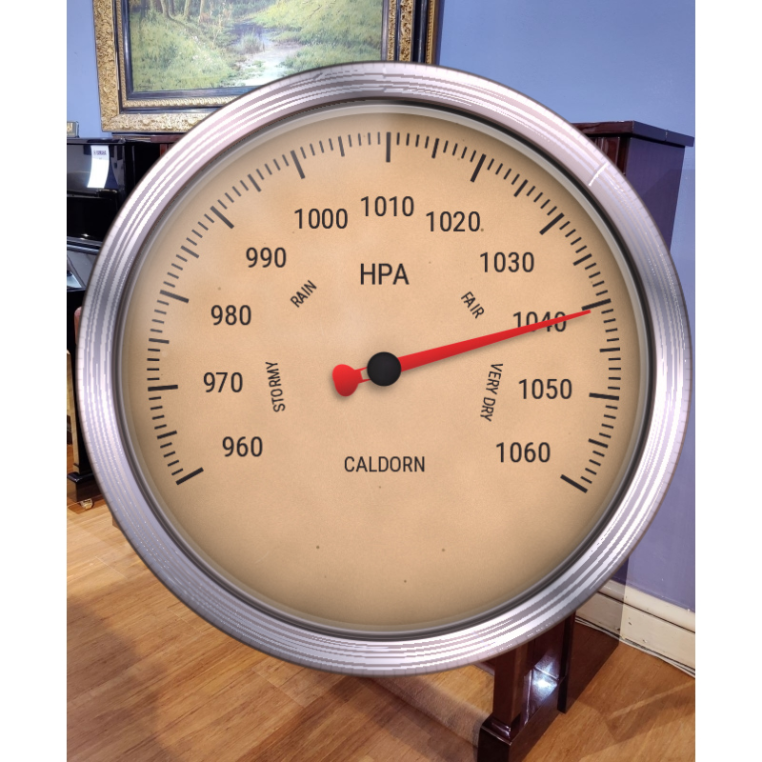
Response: 1040.5 hPa
